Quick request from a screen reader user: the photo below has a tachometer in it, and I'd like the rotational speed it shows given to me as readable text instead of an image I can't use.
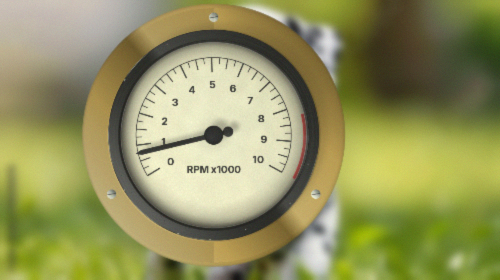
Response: 750 rpm
